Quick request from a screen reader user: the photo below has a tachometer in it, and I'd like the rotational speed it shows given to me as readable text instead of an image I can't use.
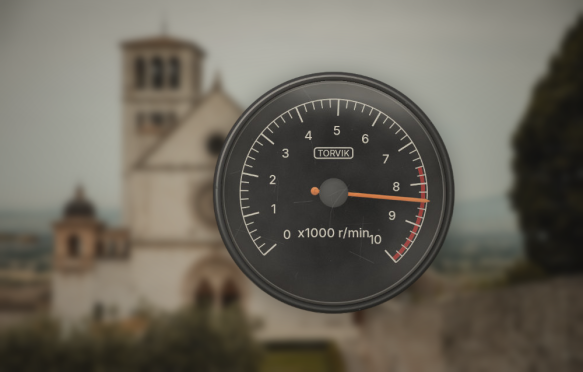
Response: 8400 rpm
